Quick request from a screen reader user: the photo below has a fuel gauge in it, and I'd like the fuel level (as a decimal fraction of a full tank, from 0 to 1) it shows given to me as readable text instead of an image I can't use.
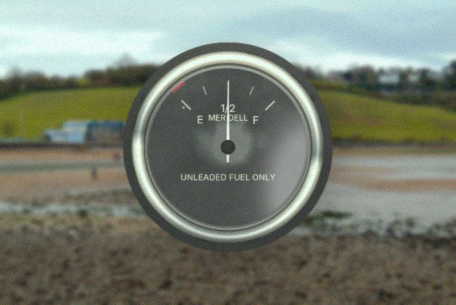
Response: 0.5
